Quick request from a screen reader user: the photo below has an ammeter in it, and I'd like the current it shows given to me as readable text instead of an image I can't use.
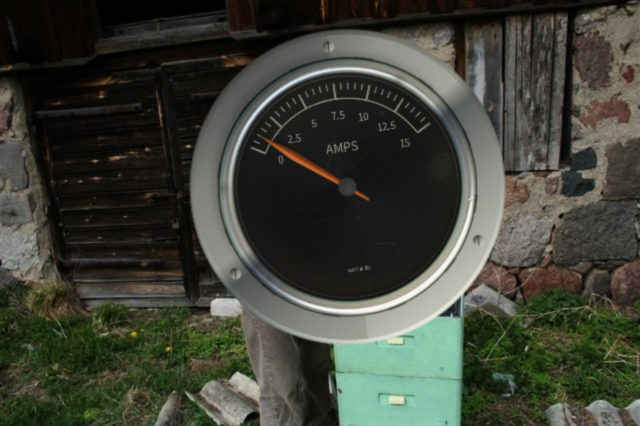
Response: 1 A
